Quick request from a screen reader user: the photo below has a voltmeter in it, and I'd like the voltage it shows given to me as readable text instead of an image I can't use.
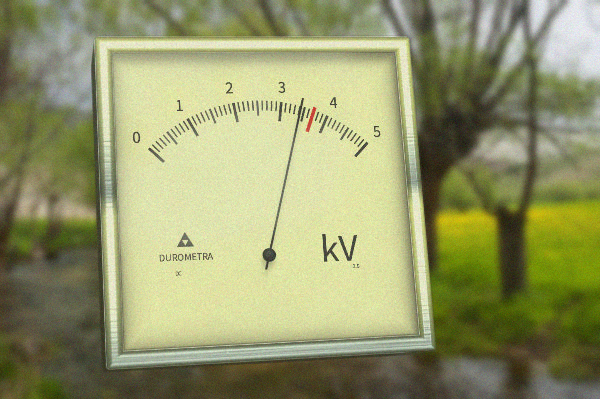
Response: 3.4 kV
